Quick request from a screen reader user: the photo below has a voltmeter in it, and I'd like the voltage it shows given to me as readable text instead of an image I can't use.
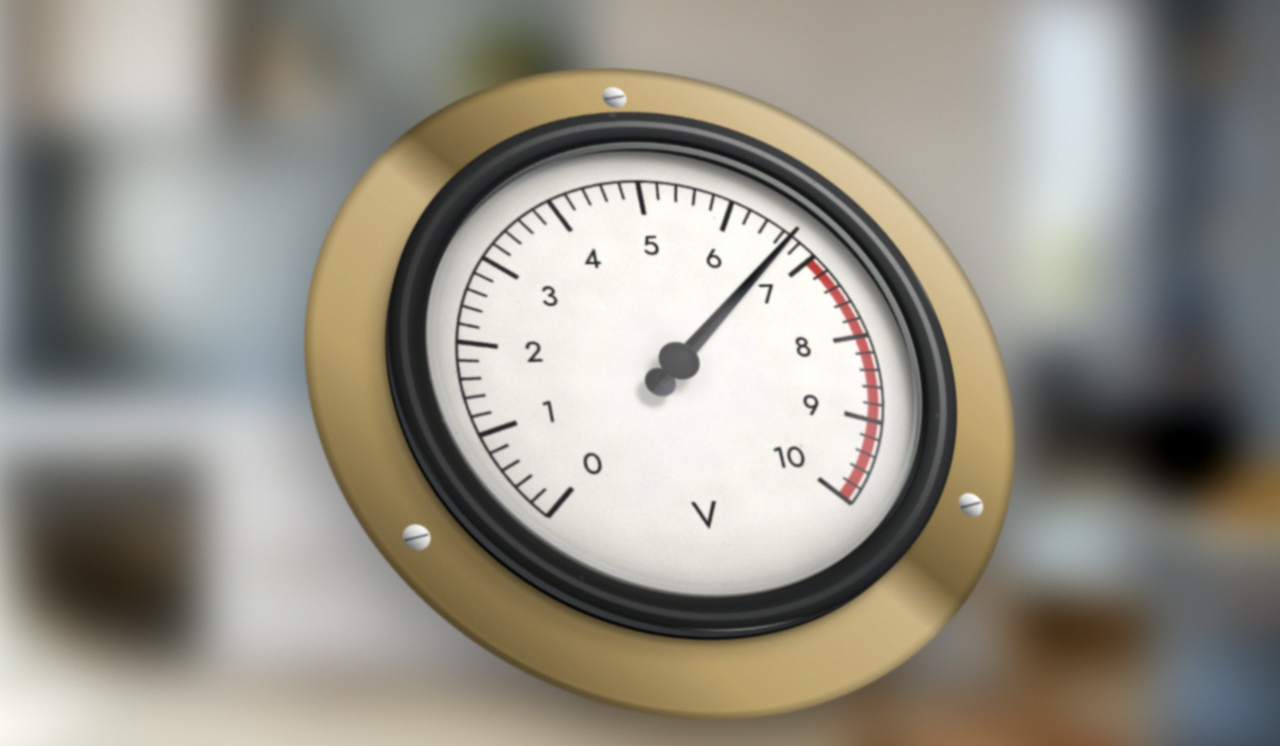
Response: 6.7 V
